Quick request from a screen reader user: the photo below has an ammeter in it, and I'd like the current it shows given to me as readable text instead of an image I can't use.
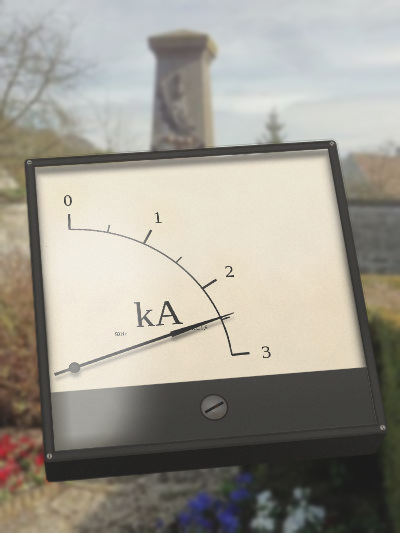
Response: 2.5 kA
